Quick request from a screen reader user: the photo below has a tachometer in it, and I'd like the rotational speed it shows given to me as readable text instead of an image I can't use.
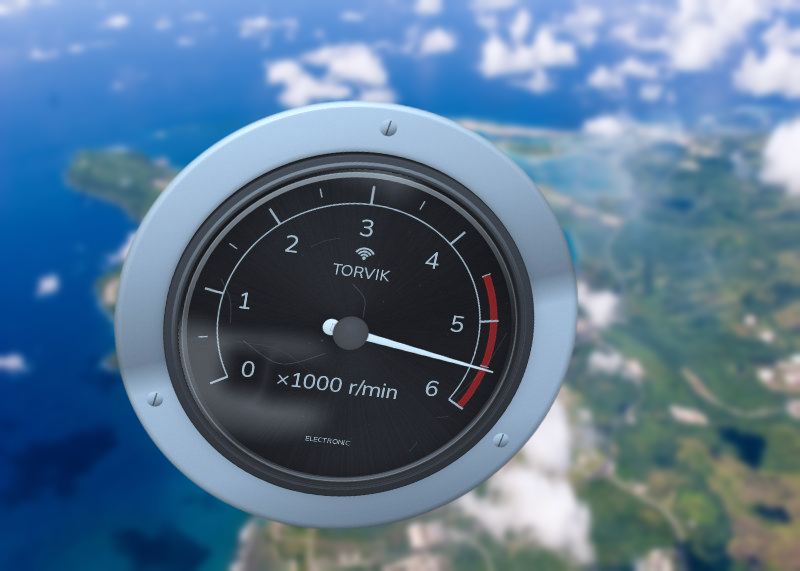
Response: 5500 rpm
